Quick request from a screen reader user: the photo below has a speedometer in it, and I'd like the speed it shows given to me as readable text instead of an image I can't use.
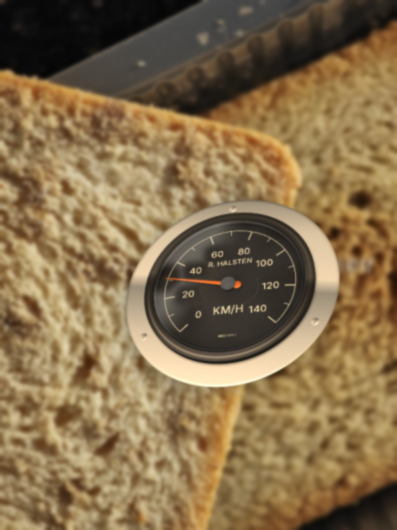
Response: 30 km/h
